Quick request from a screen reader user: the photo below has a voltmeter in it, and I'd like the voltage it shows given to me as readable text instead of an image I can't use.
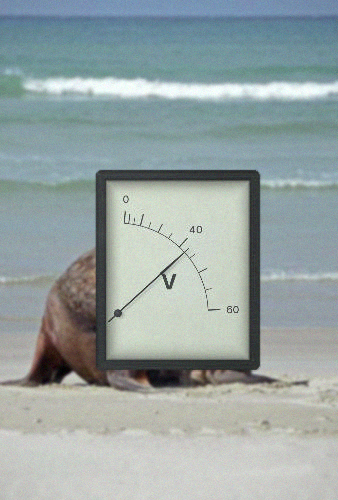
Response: 42.5 V
